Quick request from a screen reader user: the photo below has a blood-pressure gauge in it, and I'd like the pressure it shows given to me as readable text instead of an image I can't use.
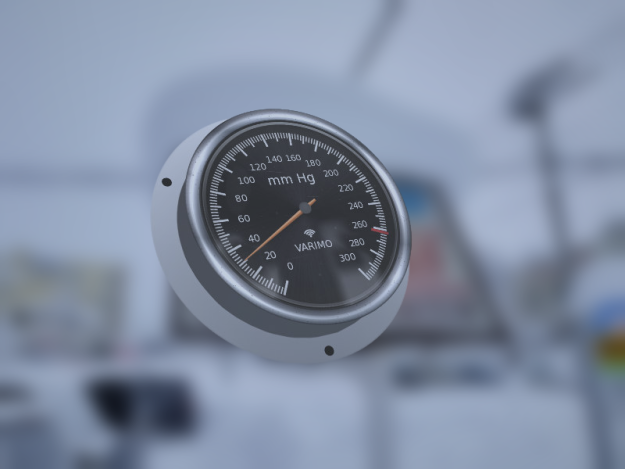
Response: 30 mmHg
